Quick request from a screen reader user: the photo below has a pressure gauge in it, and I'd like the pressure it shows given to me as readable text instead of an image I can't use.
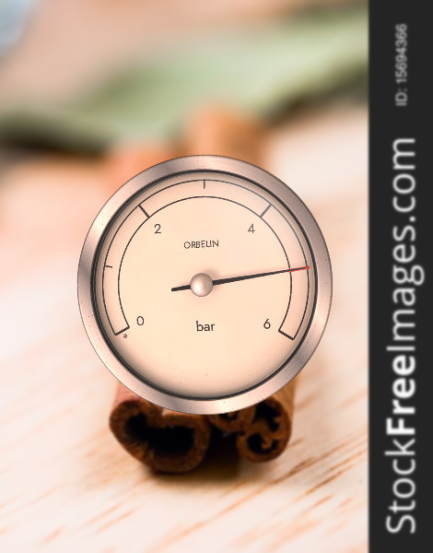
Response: 5 bar
